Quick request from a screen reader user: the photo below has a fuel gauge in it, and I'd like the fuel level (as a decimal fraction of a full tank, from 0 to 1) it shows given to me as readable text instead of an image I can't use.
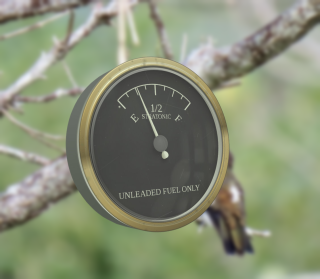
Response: 0.25
